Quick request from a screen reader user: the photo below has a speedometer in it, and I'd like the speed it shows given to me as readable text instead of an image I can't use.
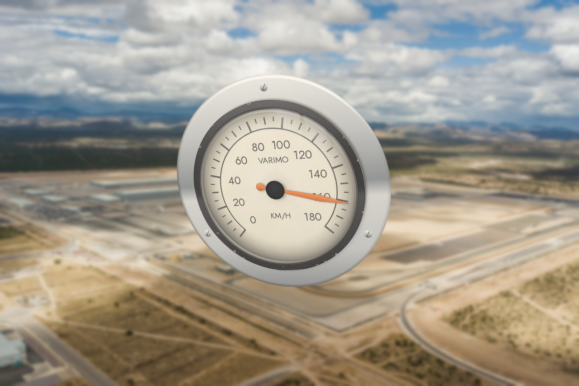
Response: 160 km/h
